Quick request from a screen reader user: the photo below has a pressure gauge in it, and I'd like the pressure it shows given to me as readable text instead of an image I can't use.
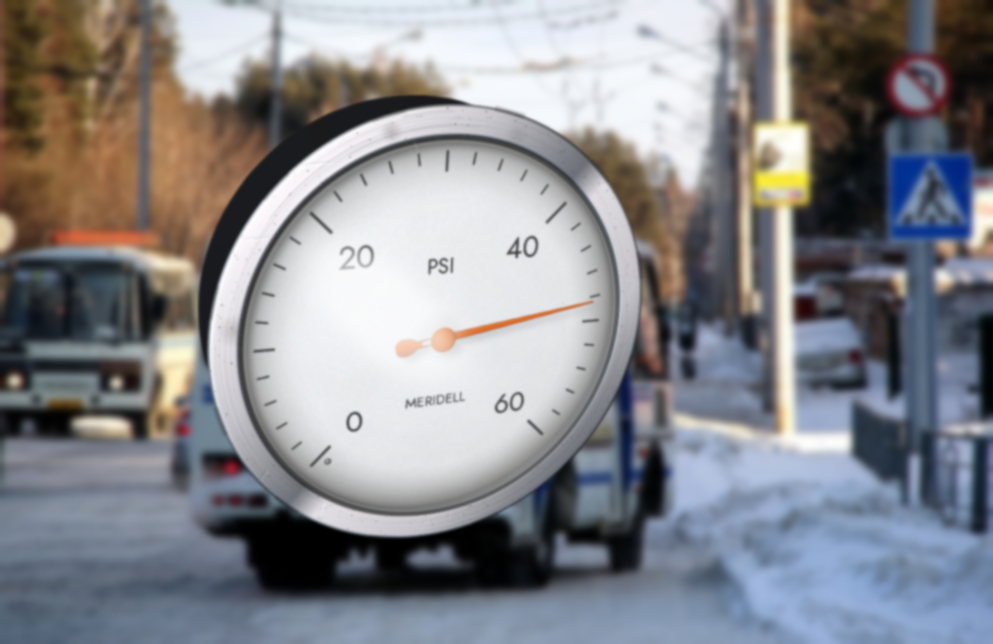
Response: 48 psi
